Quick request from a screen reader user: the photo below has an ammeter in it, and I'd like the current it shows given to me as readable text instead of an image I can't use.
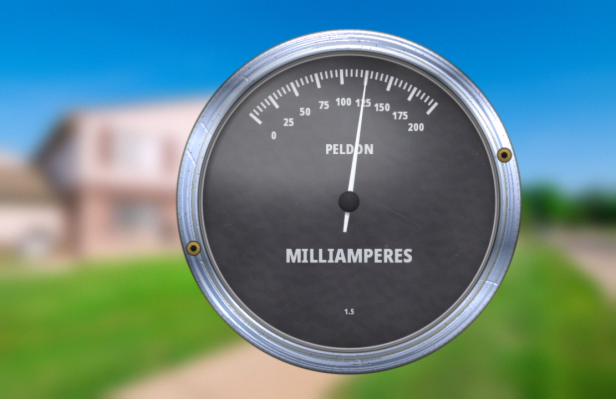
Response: 125 mA
